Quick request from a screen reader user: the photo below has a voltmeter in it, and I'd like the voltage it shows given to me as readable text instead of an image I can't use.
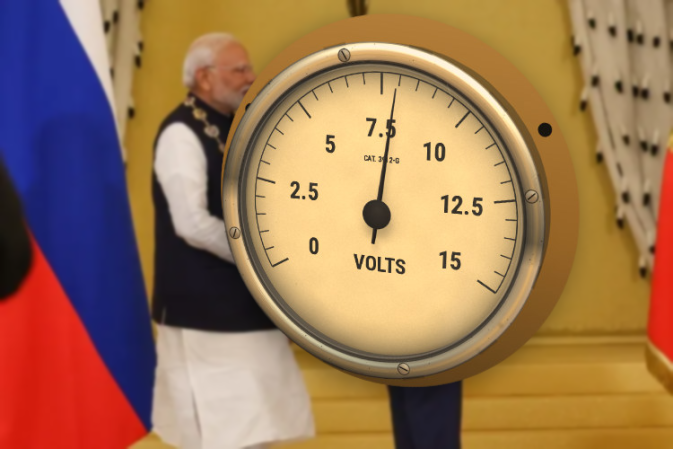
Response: 8 V
